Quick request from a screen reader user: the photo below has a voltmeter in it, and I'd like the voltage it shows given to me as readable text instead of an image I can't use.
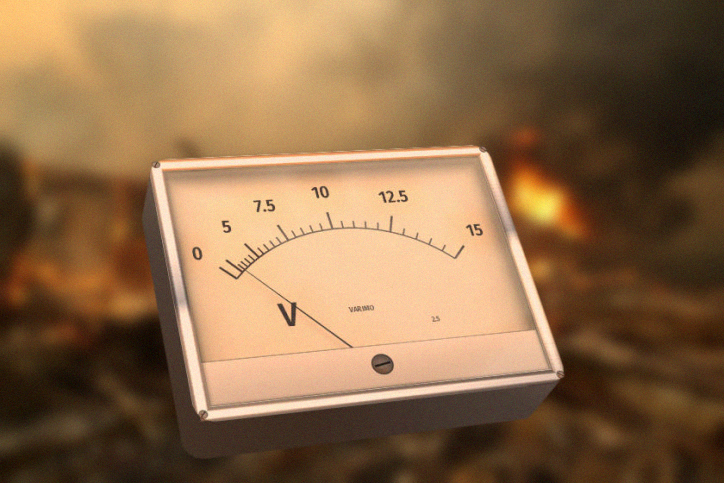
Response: 2.5 V
